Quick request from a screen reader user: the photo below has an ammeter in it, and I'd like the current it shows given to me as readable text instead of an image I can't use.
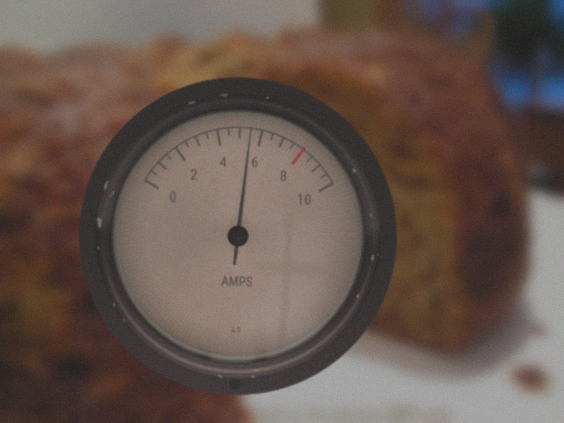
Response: 5.5 A
